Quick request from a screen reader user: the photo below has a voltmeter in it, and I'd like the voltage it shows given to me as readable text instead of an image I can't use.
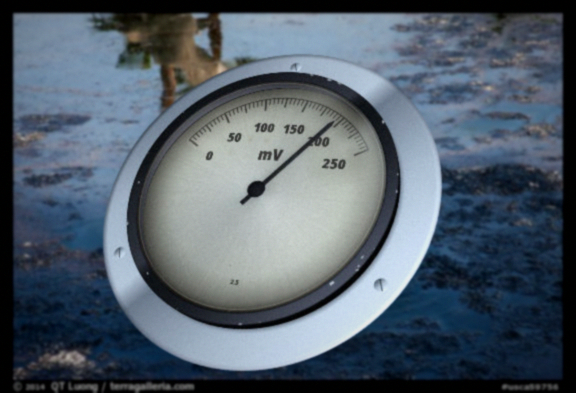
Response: 200 mV
